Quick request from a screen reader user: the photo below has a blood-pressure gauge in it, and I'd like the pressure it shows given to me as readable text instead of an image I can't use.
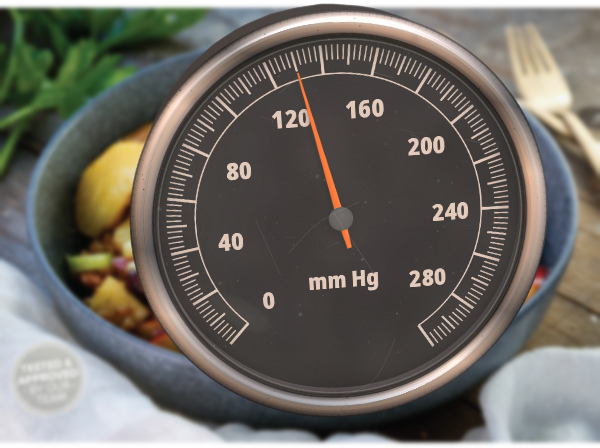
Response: 130 mmHg
